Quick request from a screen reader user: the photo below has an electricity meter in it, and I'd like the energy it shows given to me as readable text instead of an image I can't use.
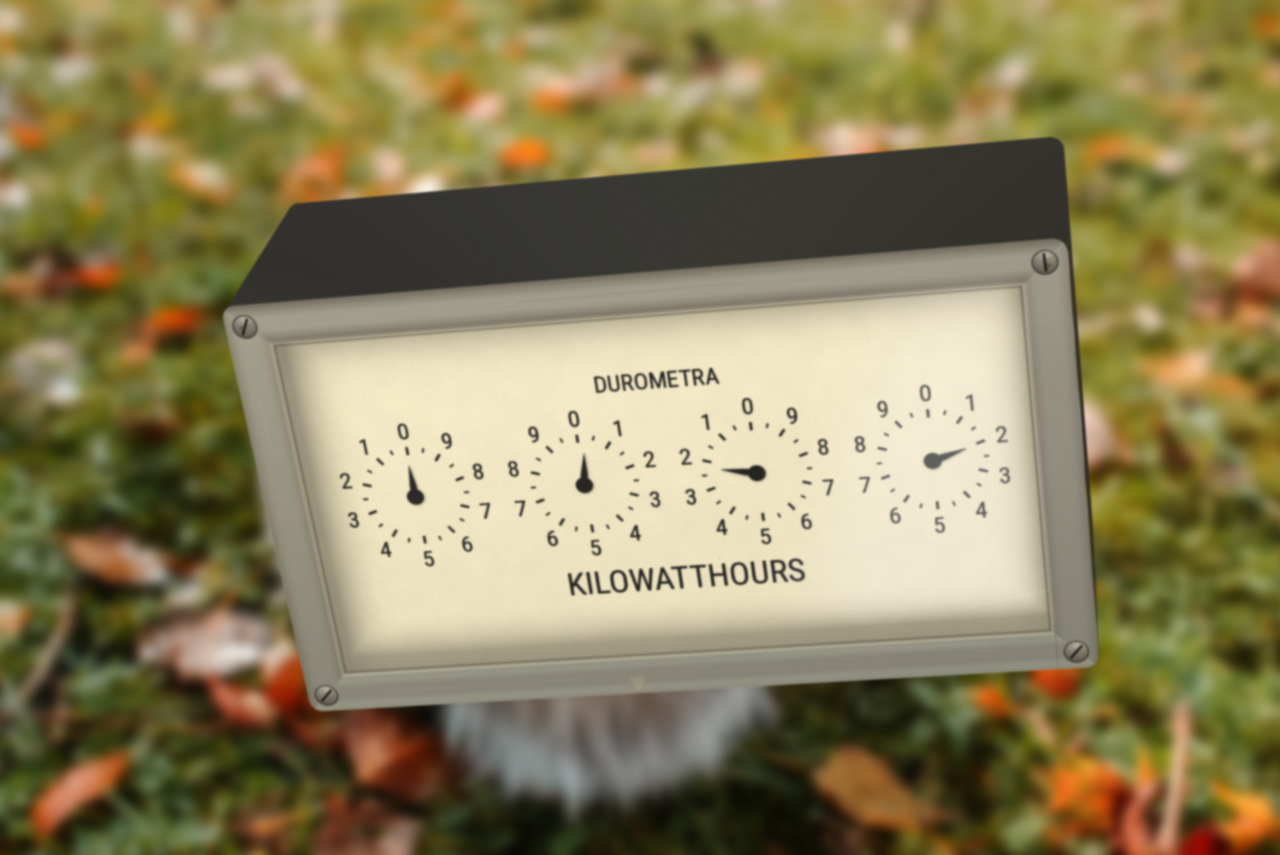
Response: 22 kWh
